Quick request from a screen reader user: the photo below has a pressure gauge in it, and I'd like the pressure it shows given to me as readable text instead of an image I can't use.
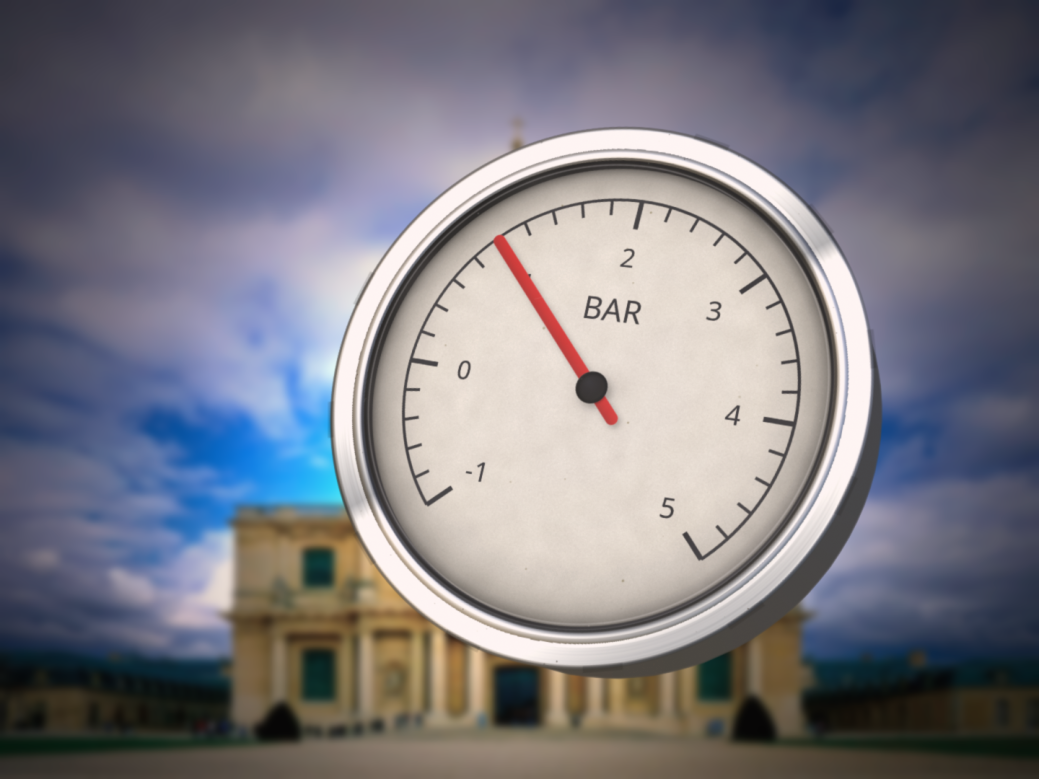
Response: 1 bar
